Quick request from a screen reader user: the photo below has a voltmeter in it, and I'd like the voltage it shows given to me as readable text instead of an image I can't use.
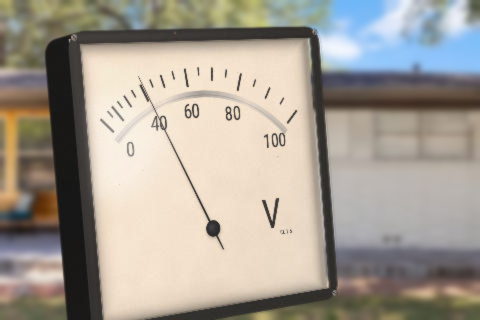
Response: 40 V
